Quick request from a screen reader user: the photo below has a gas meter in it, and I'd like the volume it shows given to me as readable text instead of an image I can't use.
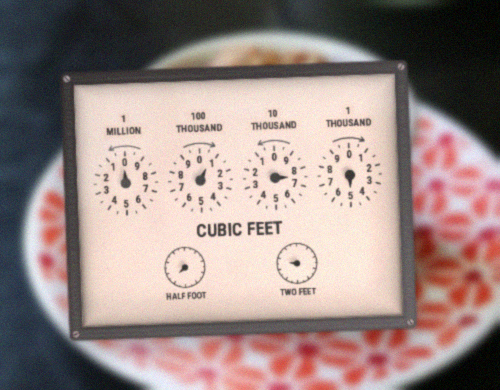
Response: 7500 ft³
